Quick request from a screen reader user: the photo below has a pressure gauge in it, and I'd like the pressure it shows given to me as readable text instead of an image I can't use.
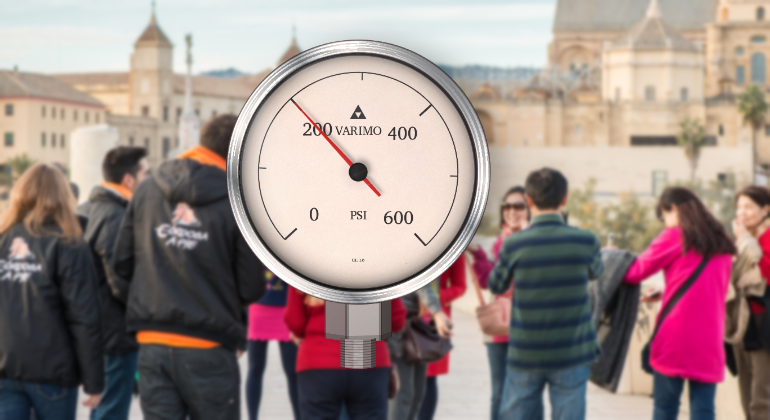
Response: 200 psi
